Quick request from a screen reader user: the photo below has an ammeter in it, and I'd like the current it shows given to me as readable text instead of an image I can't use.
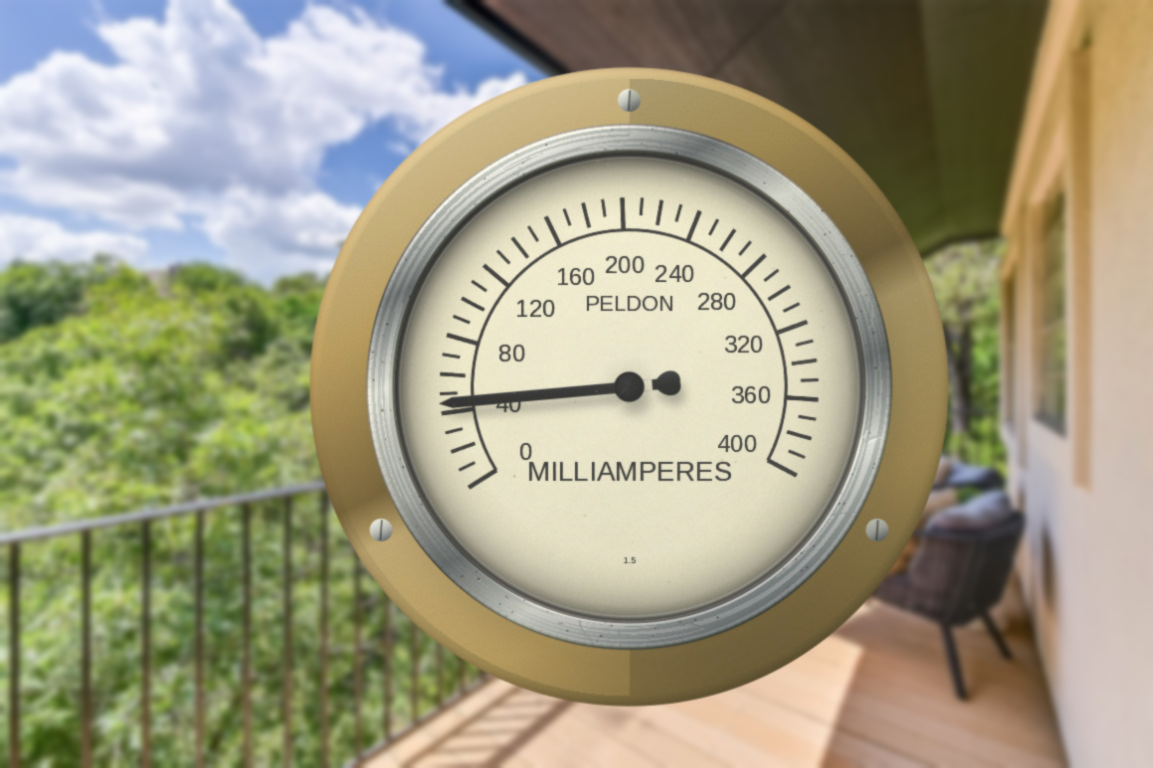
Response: 45 mA
